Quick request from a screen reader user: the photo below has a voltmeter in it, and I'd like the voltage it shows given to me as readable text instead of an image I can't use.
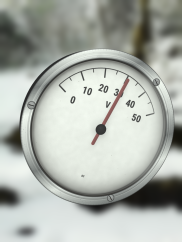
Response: 30 V
